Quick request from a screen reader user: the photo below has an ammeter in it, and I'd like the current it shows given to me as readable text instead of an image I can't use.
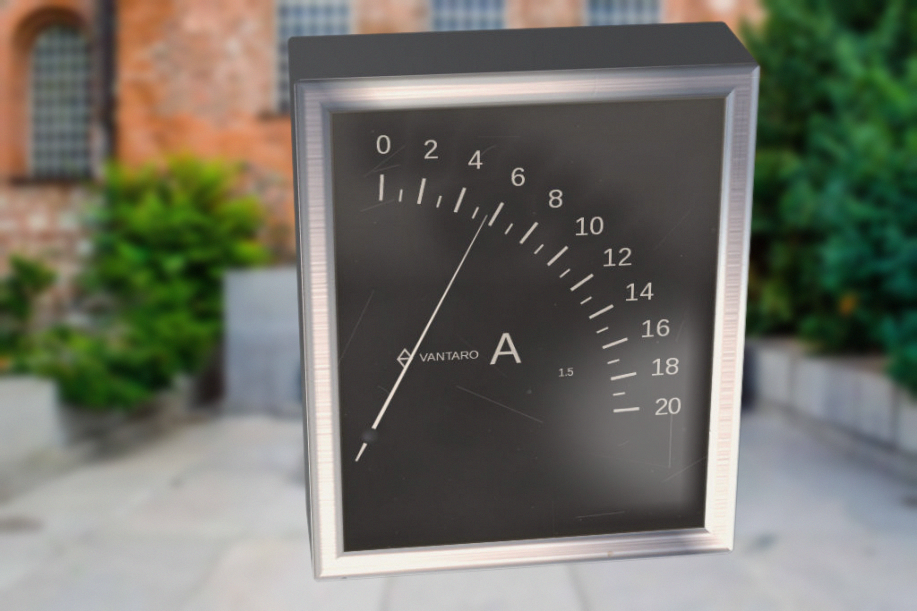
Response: 5.5 A
